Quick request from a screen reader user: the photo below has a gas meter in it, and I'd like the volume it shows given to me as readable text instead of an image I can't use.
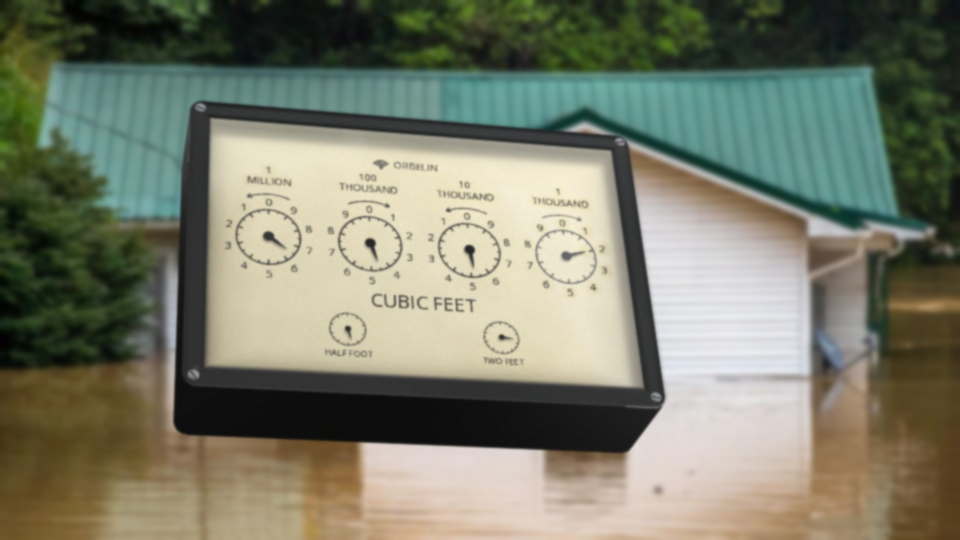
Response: 645200 ft³
